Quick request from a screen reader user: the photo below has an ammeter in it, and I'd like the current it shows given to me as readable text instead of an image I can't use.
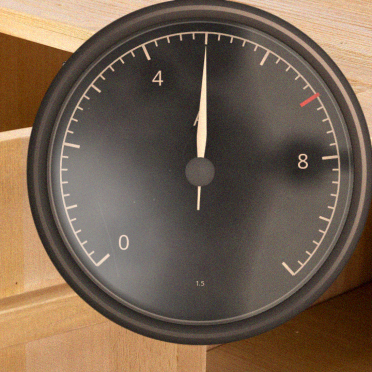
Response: 5 A
